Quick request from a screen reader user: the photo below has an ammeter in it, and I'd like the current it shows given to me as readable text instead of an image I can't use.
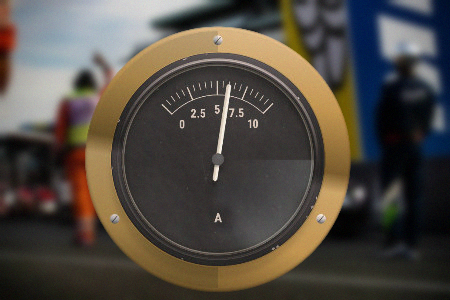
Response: 6 A
